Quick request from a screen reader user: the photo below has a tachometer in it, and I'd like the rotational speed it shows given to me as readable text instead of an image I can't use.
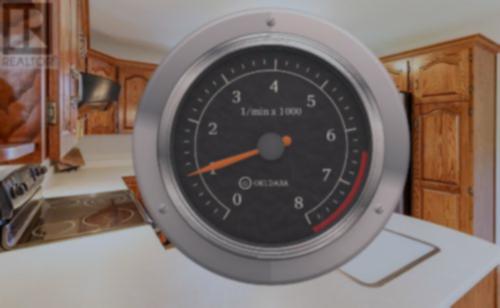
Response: 1000 rpm
